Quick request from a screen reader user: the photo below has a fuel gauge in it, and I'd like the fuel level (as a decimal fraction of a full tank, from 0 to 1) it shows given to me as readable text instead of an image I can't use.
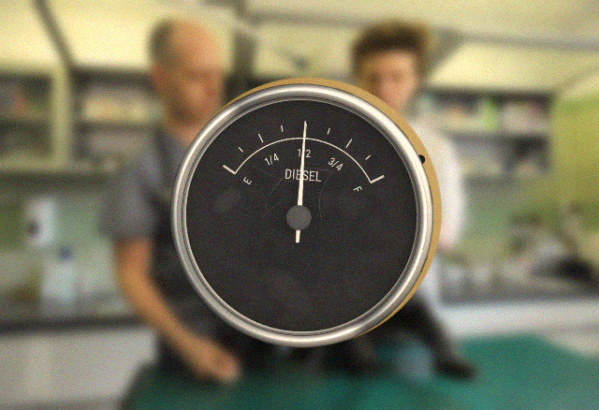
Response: 0.5
